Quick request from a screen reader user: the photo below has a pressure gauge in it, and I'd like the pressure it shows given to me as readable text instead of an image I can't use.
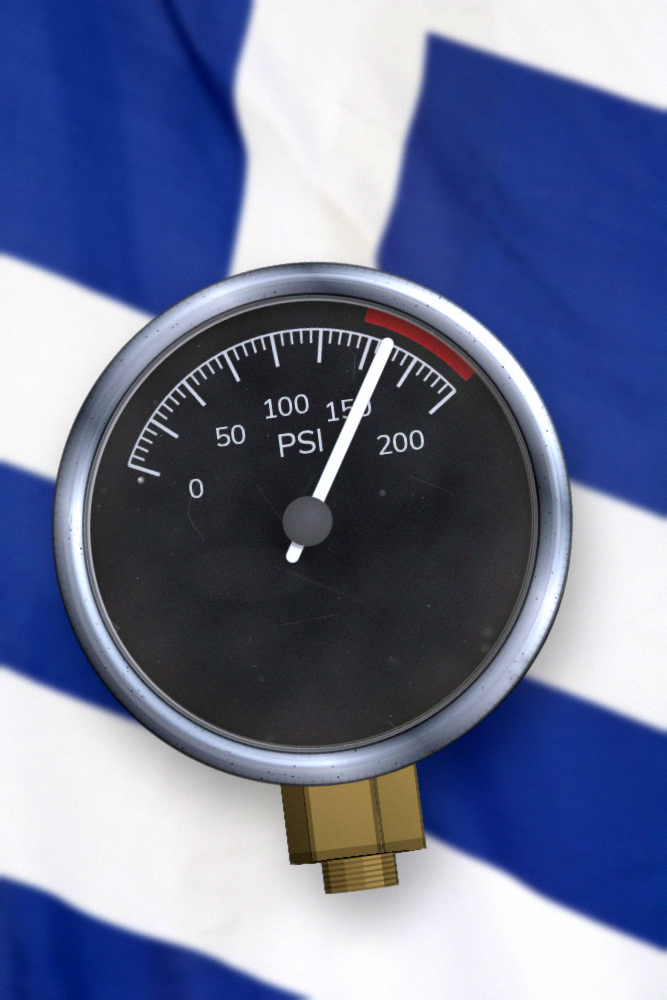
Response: 160 psi
